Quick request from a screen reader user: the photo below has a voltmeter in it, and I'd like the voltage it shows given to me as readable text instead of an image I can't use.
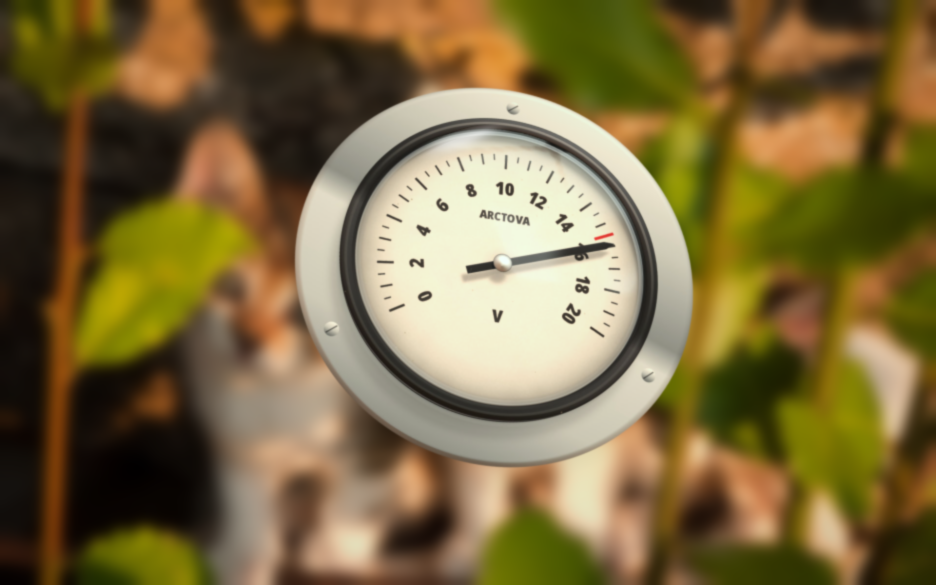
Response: 16 V
